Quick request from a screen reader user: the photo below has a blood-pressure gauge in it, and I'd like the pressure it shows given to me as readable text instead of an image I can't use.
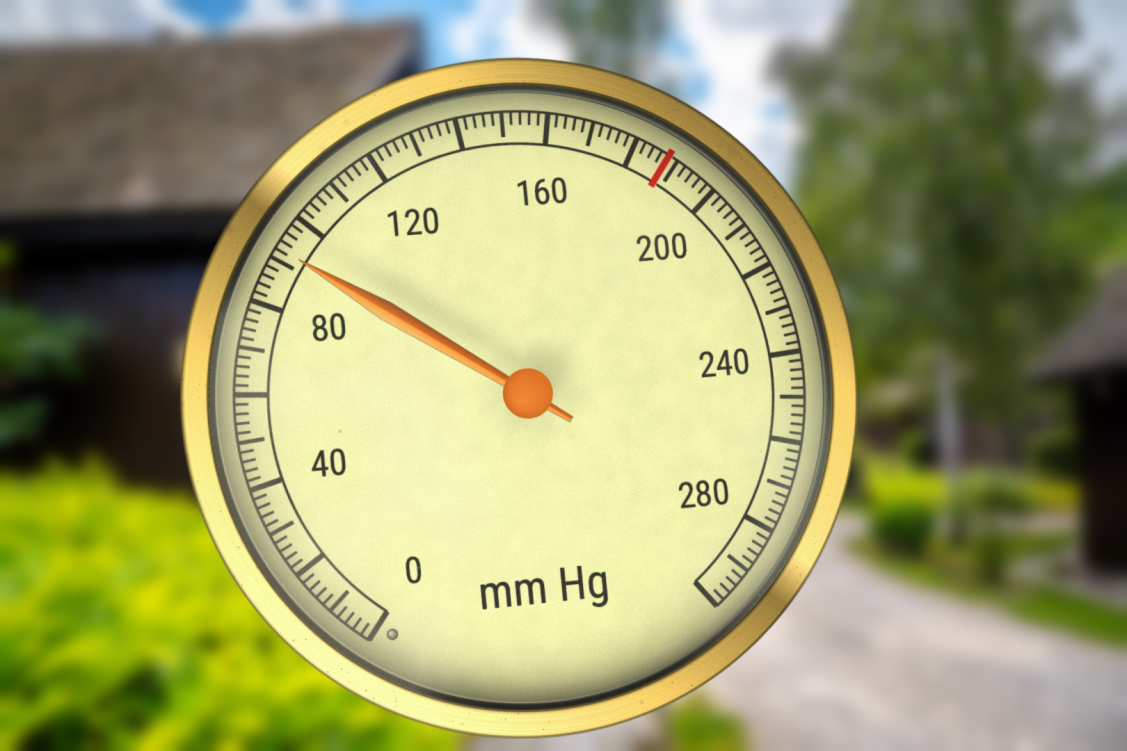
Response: 92 mmHg
